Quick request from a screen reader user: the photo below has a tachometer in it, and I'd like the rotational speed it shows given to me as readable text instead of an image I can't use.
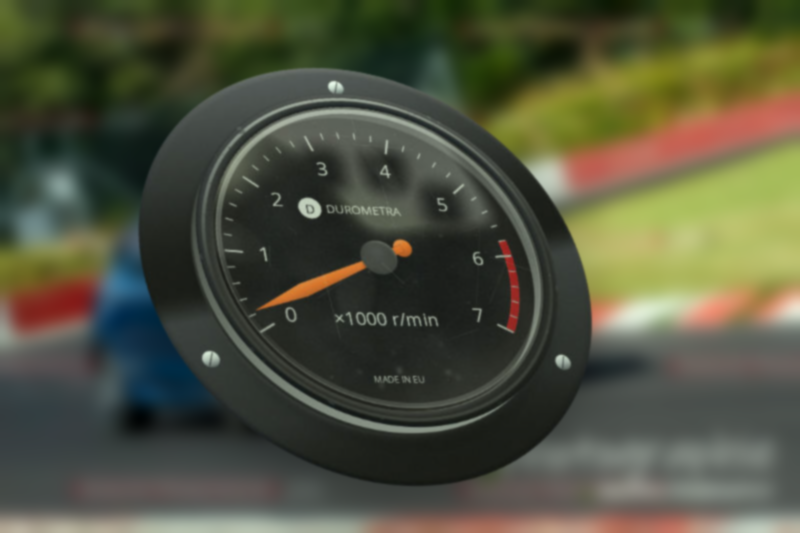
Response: 200 rpm
